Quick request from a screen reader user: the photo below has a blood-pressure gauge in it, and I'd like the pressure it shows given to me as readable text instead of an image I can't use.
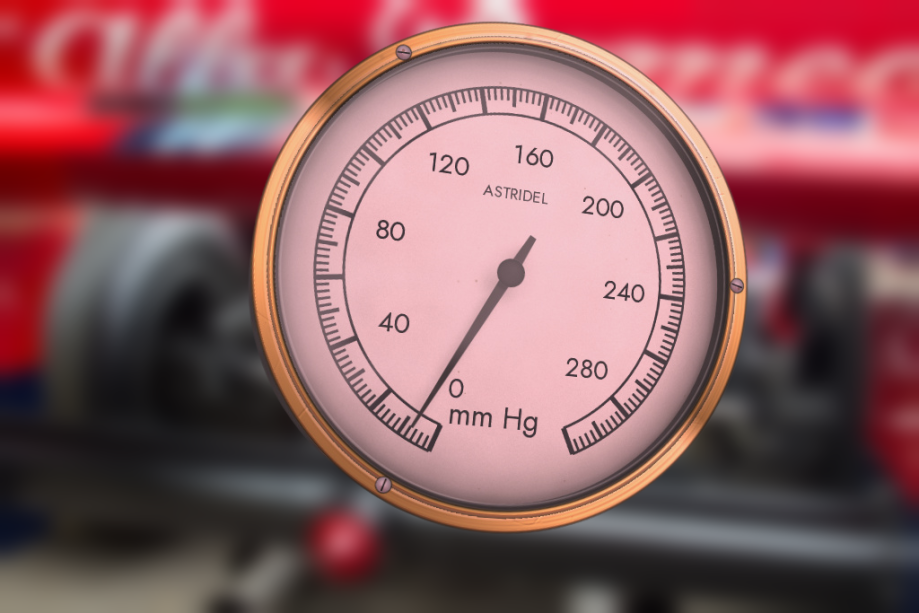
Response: 8 mmHg
